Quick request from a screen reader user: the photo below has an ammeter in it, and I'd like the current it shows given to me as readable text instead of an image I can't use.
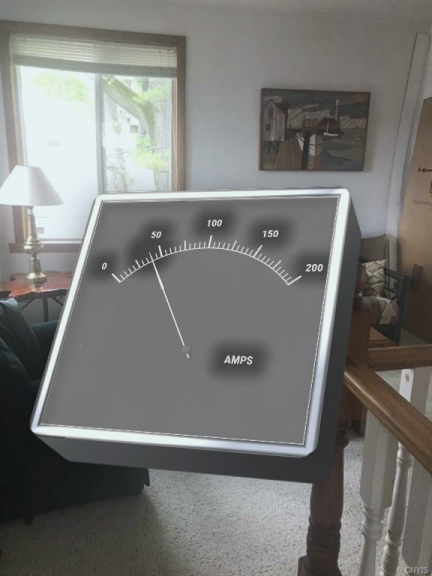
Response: 40 A
